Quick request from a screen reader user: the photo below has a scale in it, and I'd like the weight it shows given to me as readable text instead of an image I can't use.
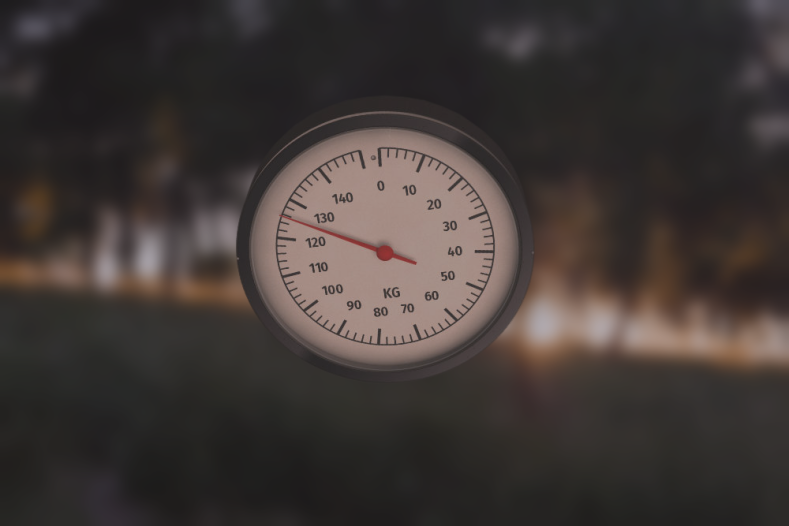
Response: 126 kg
